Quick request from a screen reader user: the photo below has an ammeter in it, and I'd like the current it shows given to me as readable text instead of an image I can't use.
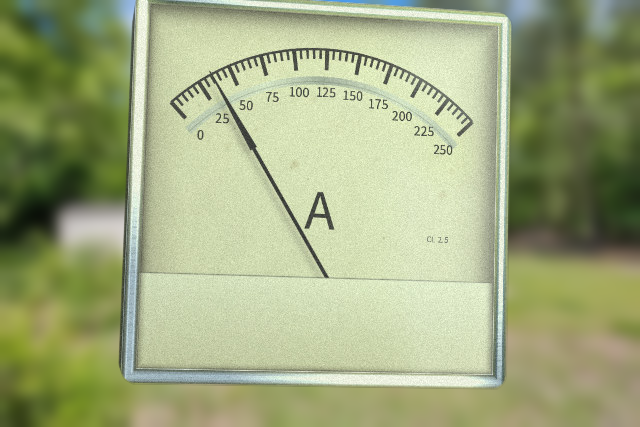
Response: 35 A
